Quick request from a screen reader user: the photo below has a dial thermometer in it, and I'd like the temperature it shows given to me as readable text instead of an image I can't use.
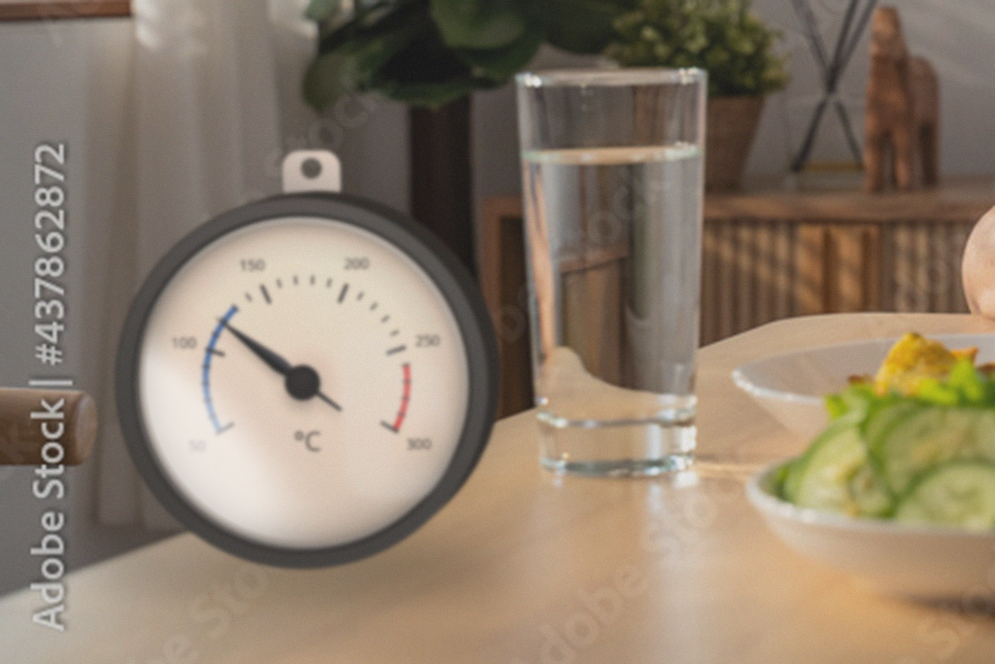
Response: 120 °C
